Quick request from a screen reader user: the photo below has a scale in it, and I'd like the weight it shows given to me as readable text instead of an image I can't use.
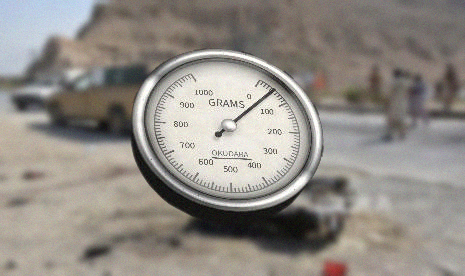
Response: 50 g
